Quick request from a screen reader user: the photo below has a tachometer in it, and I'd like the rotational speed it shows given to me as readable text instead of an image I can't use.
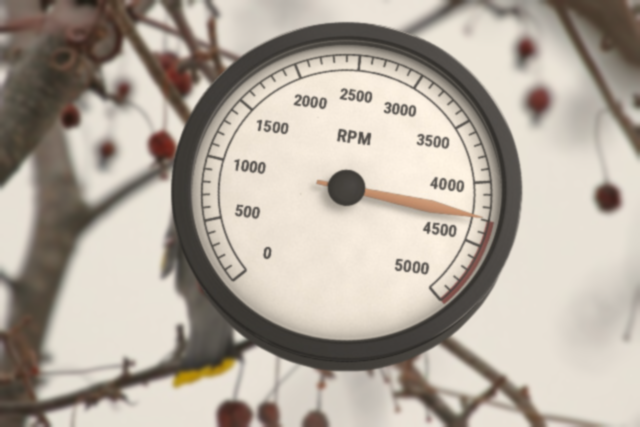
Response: 4300 rpm
